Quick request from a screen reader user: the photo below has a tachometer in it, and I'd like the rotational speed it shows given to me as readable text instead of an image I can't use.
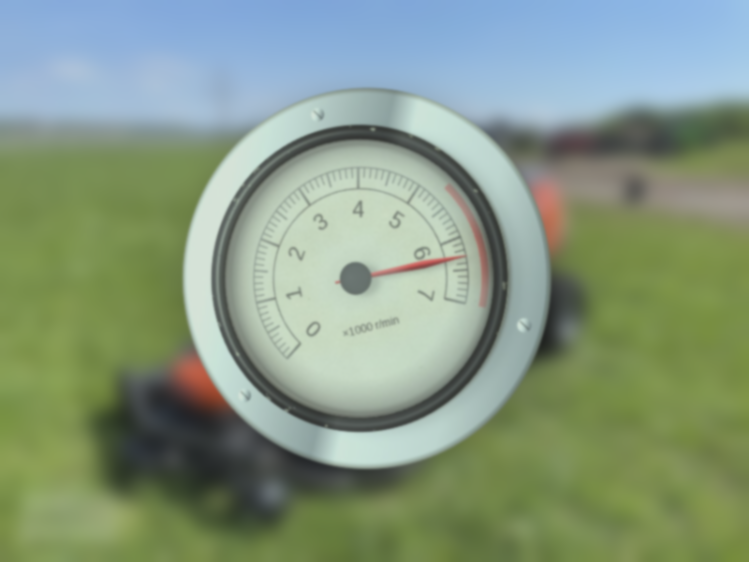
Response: 6300 rpm
